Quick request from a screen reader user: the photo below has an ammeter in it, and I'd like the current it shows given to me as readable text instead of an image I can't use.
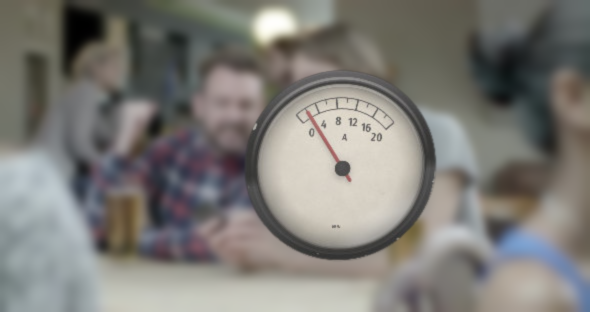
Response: 2 A
